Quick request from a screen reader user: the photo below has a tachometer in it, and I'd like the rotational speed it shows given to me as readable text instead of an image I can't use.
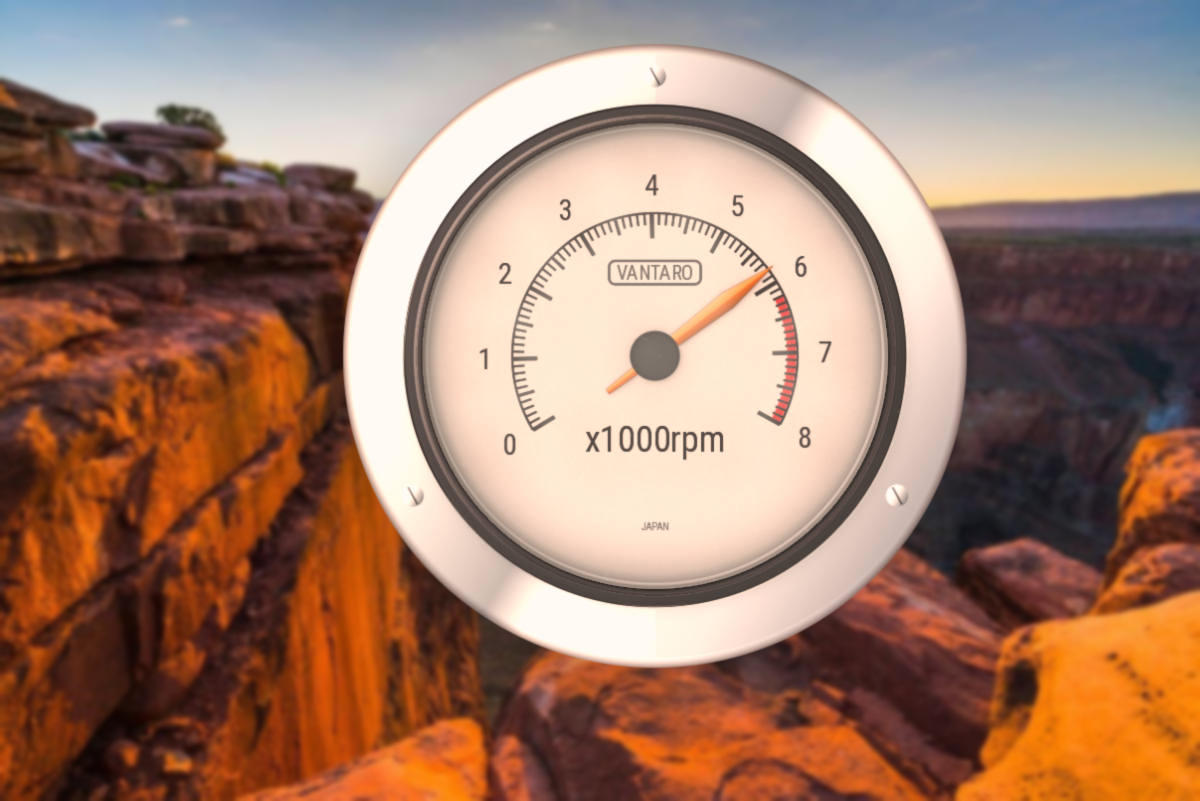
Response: 5800 rpm
